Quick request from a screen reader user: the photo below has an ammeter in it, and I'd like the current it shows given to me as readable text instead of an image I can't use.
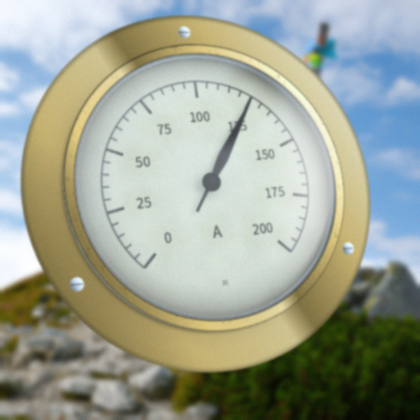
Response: 125 A
